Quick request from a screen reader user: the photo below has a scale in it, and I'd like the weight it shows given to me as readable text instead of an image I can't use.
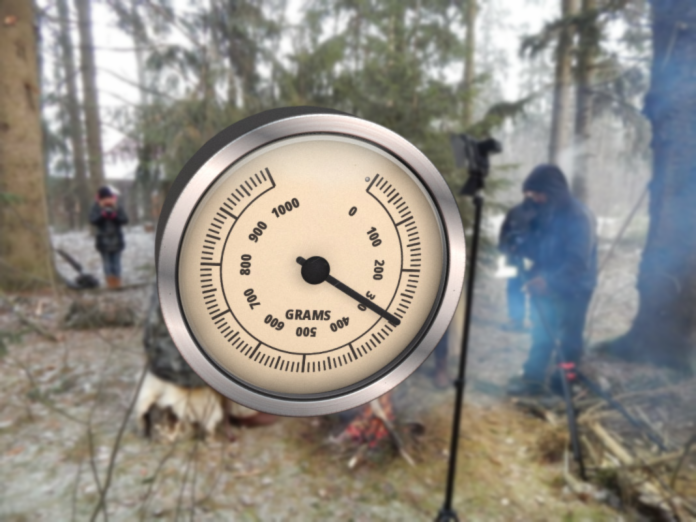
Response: 300 g
